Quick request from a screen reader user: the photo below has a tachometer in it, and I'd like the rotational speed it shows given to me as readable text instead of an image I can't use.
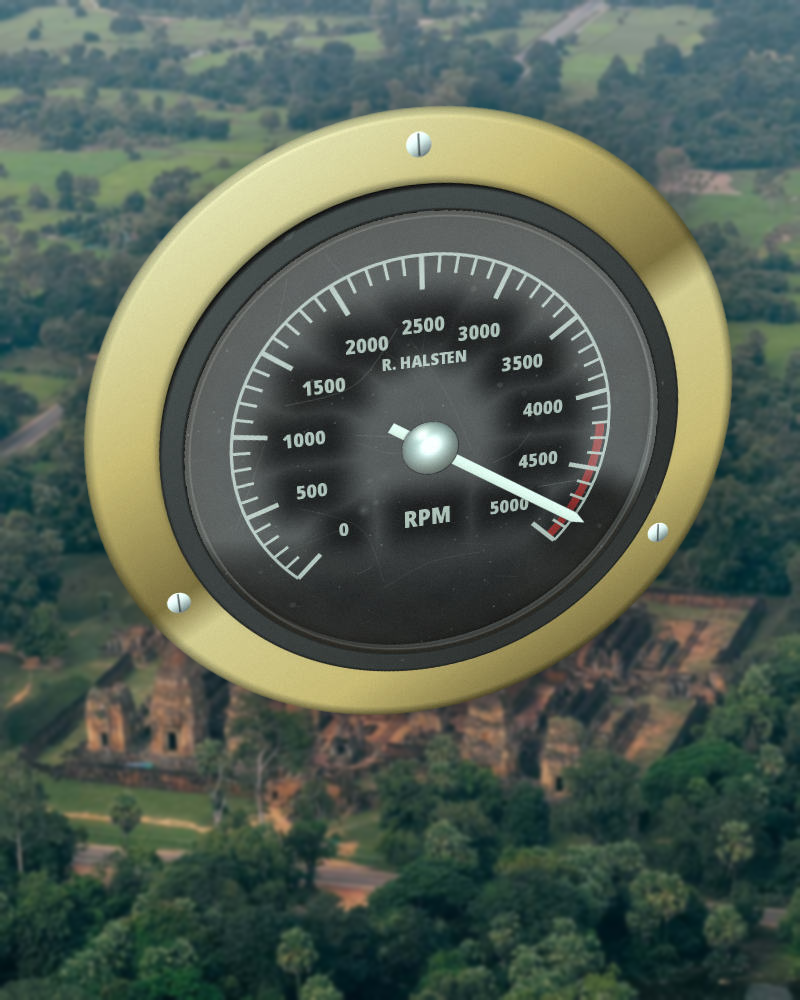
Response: 4800 rpm
